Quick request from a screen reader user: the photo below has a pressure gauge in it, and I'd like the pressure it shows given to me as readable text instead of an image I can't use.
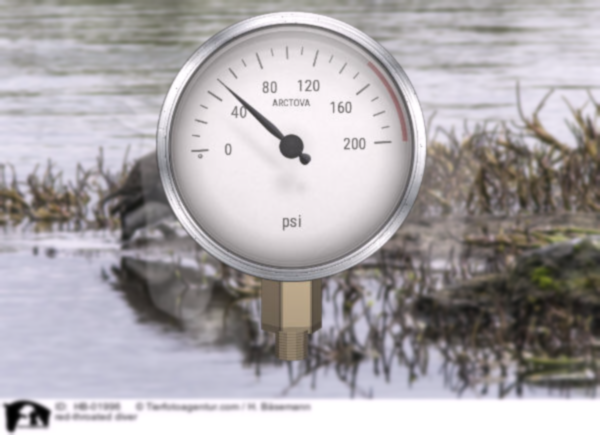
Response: 50 psi
